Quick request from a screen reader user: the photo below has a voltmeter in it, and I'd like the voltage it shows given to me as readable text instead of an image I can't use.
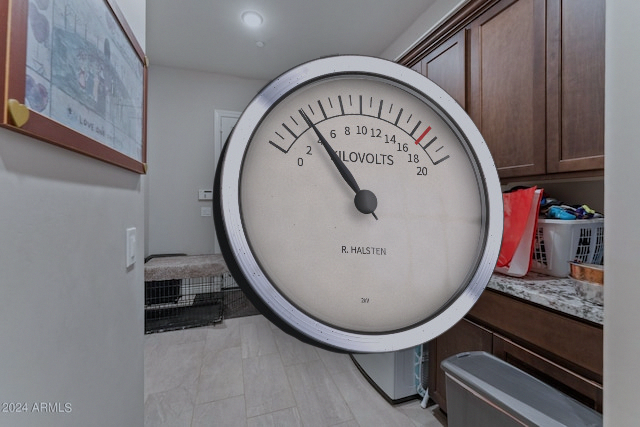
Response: 4 kV
